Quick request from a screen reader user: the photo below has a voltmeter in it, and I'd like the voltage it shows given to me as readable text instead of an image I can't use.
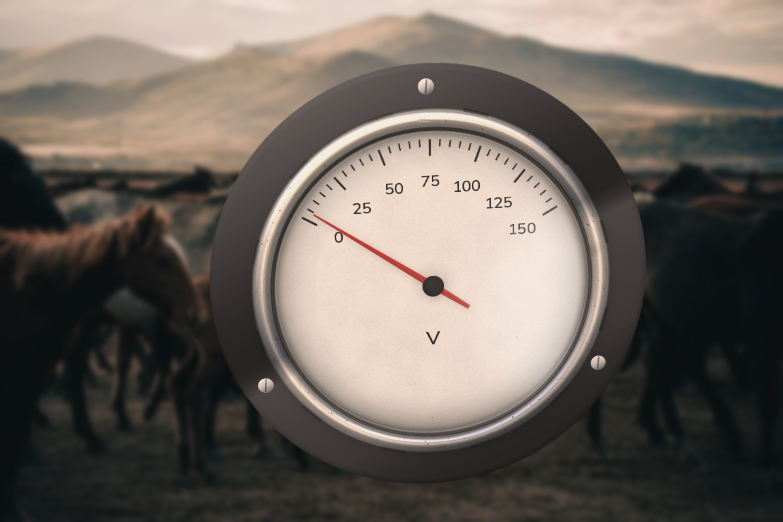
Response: 5 V
